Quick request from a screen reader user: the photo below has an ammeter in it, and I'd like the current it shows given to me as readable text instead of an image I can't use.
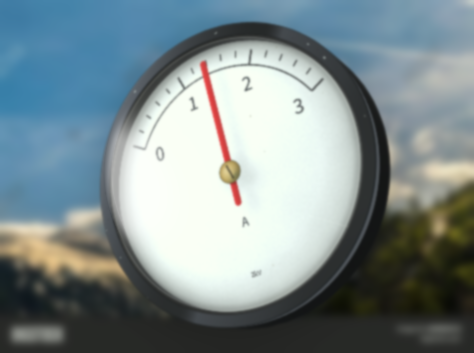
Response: 1.4 A
